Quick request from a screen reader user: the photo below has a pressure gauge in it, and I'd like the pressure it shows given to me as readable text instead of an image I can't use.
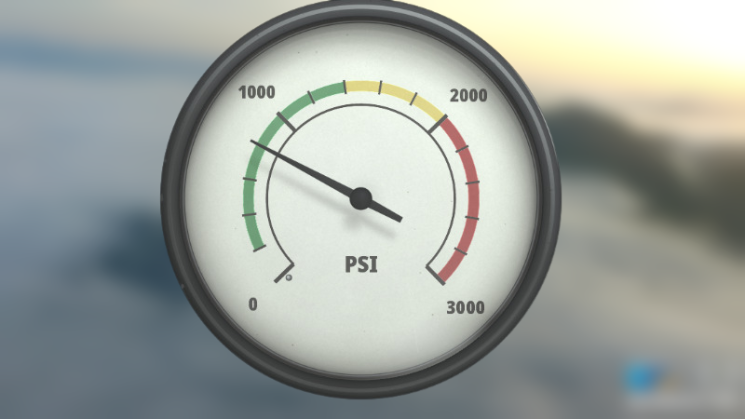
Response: 800 psi
